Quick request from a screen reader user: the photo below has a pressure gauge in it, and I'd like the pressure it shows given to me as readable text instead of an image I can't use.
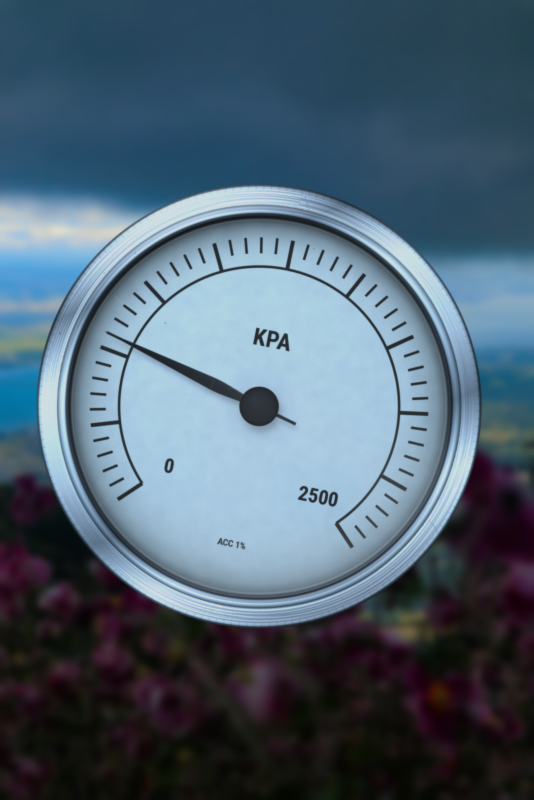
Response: 550 kPa
